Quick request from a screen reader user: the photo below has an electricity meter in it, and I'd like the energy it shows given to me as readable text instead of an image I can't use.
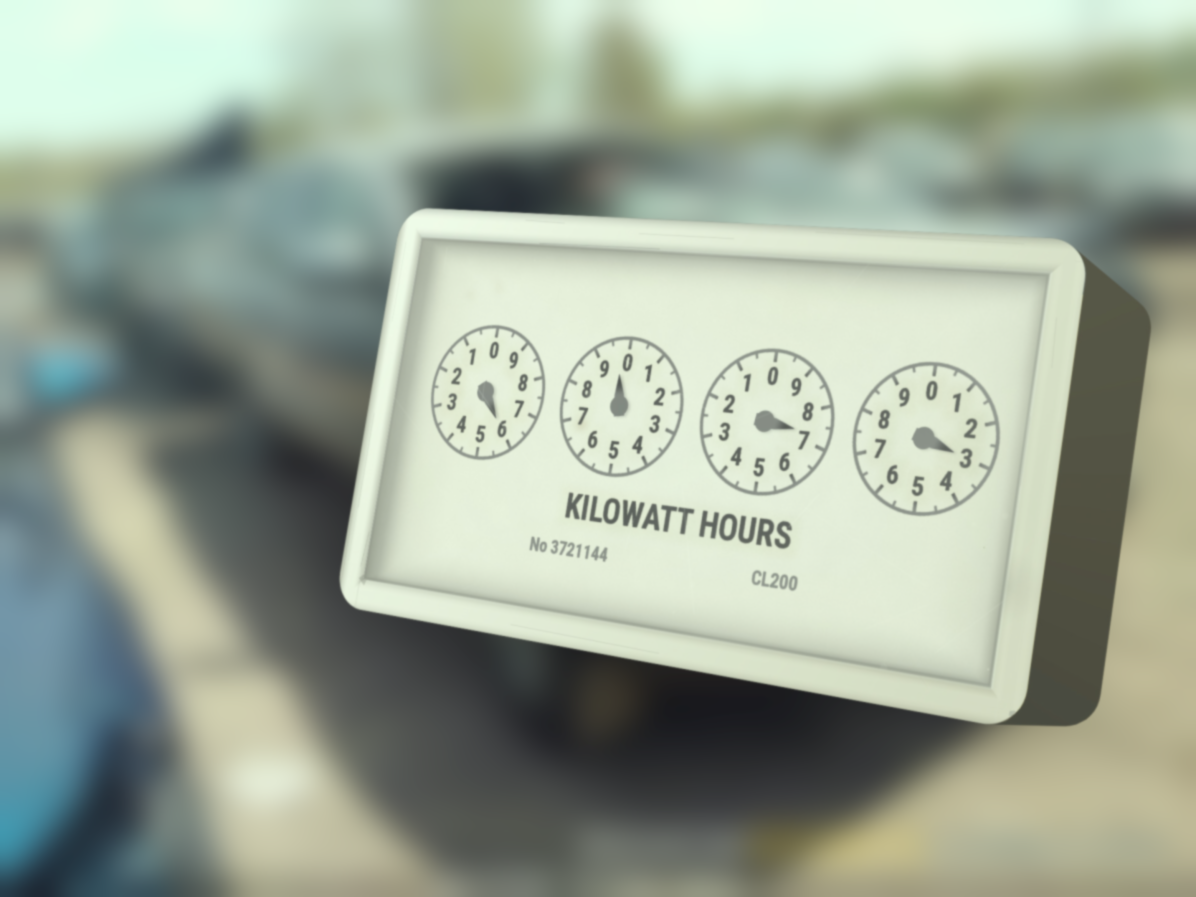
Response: 5973 kWh
